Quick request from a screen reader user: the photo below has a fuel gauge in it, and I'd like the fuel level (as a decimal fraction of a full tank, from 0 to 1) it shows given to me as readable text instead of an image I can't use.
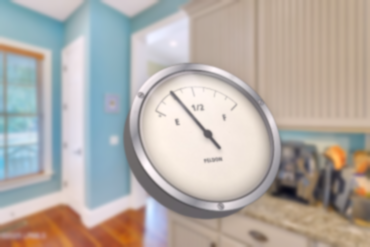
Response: 0.25
